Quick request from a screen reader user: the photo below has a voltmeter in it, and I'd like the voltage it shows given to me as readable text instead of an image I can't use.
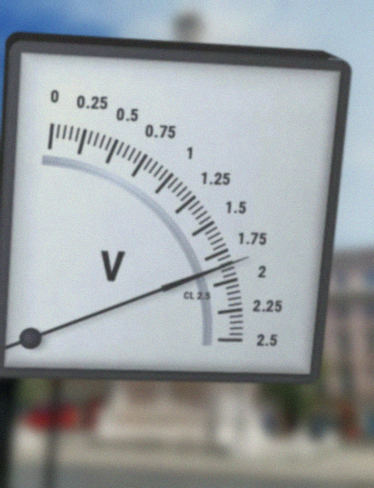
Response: 1.85 V
